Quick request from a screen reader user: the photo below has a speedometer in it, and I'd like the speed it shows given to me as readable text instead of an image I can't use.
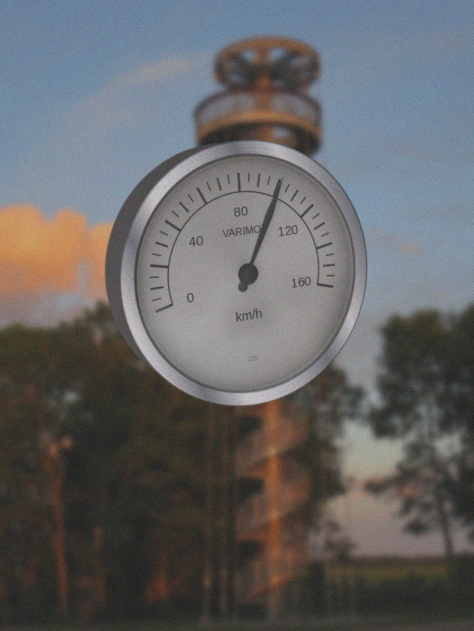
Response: 100 km/h
